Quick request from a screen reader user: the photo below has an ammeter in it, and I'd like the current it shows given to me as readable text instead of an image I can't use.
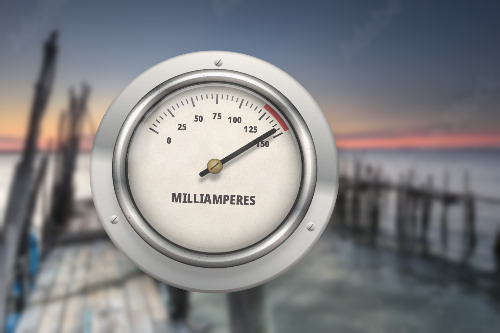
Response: 145 mA
